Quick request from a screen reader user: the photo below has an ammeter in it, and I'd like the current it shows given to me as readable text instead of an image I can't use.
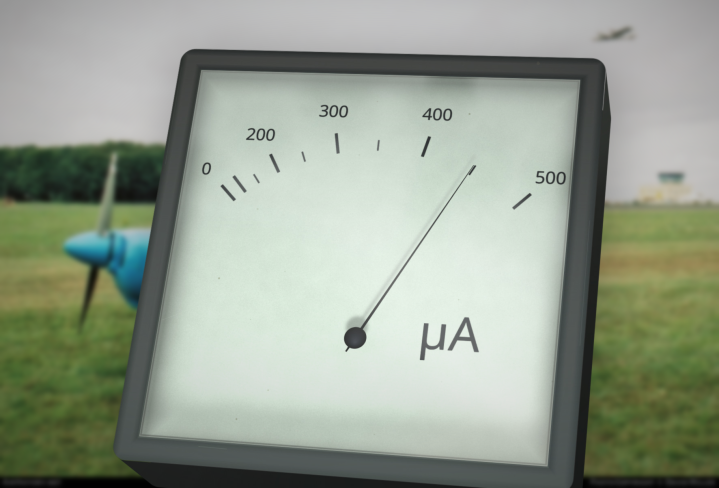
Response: 450 µA
